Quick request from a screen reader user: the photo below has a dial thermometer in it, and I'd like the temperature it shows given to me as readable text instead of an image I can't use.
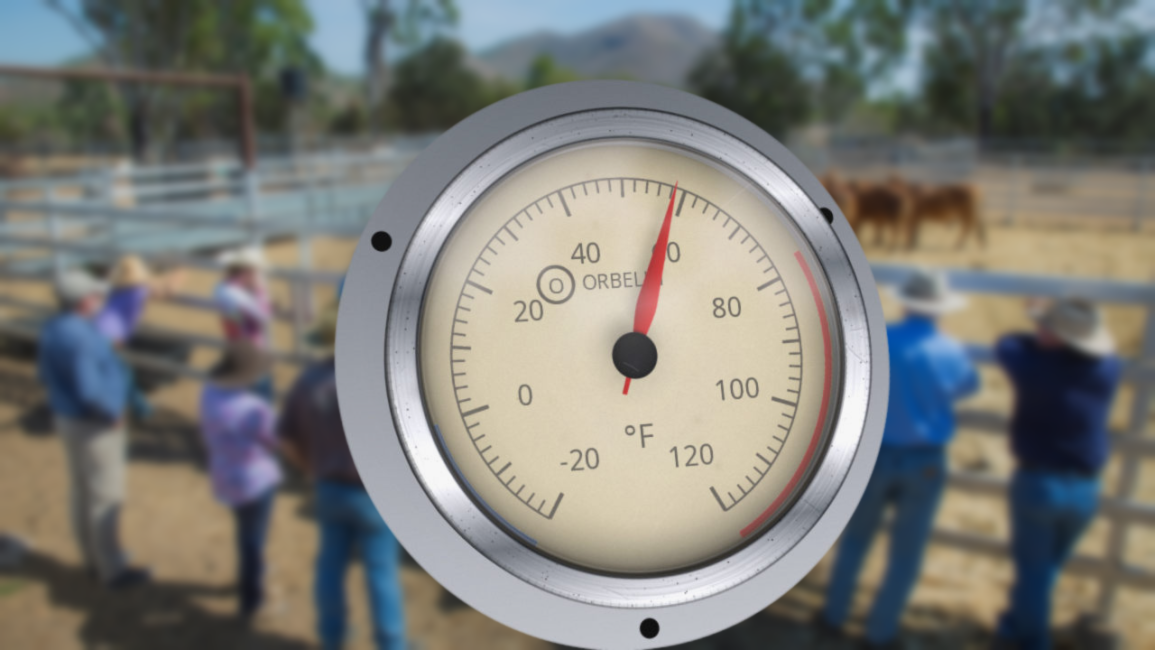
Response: 58 °F
